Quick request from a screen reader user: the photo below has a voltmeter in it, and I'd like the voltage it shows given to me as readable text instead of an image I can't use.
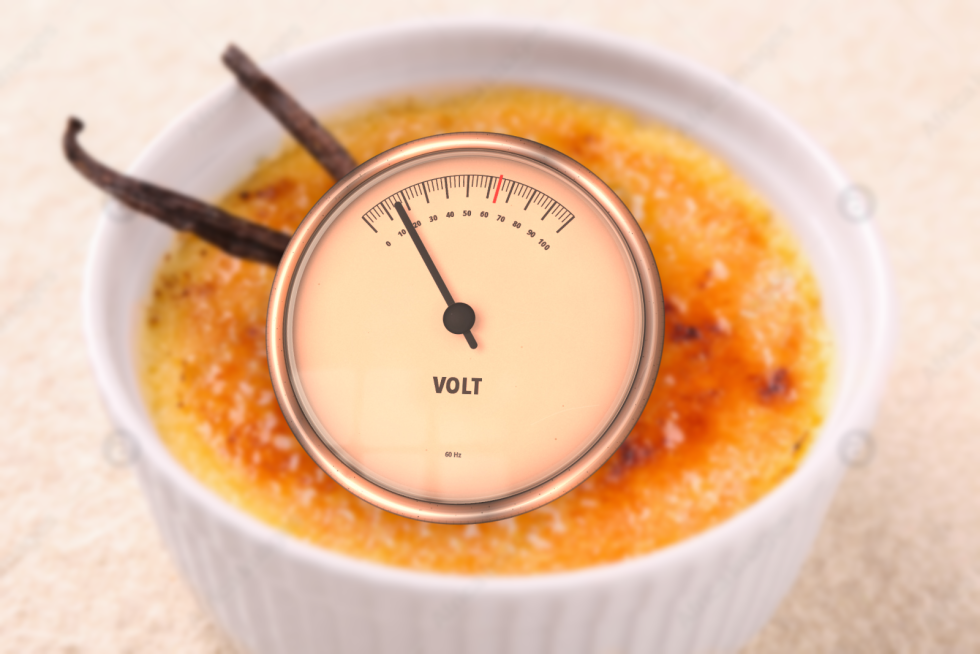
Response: 16 V
